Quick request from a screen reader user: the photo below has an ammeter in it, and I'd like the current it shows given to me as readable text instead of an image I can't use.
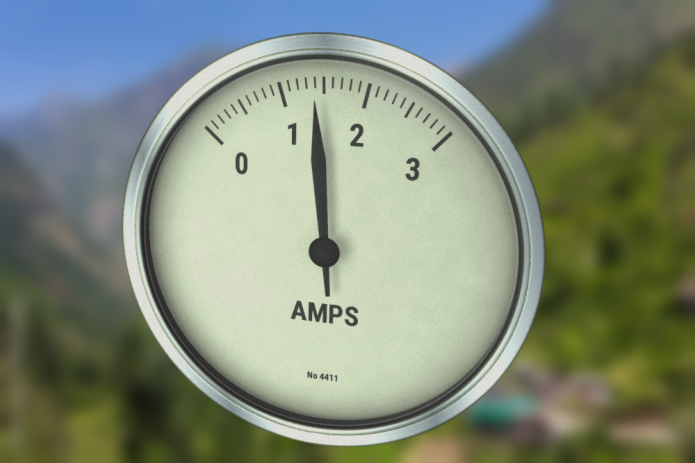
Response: 1.4 A
